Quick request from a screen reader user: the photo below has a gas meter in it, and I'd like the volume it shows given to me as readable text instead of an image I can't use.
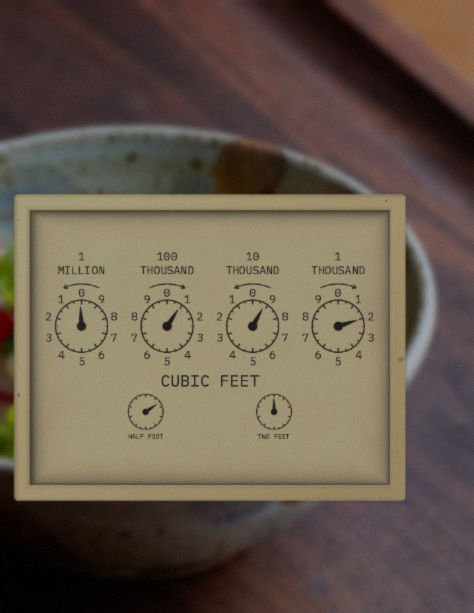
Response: 9200 ft³
